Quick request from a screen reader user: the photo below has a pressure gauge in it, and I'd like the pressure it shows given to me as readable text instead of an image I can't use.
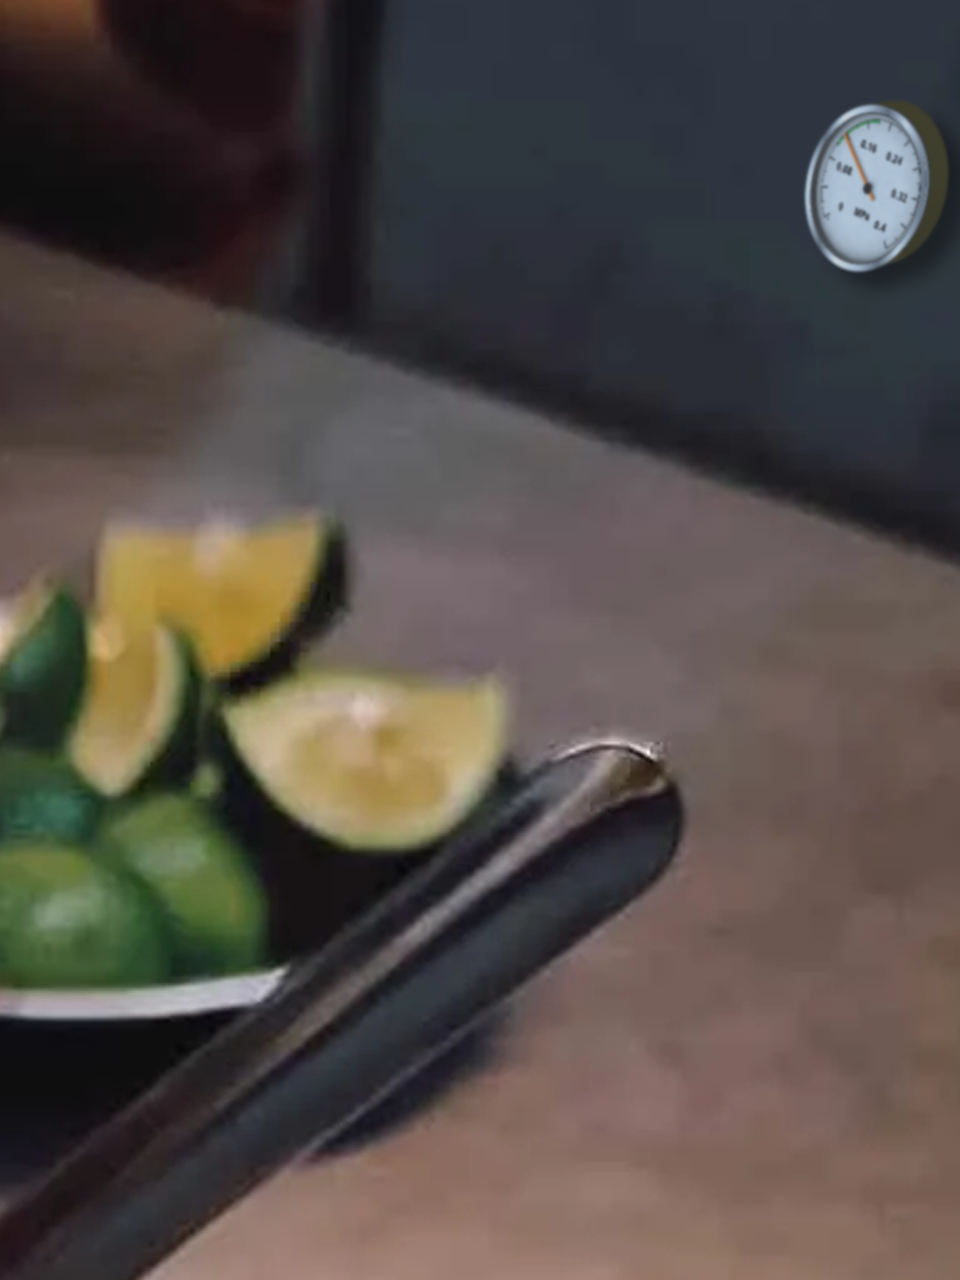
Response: 0.12 MPa
